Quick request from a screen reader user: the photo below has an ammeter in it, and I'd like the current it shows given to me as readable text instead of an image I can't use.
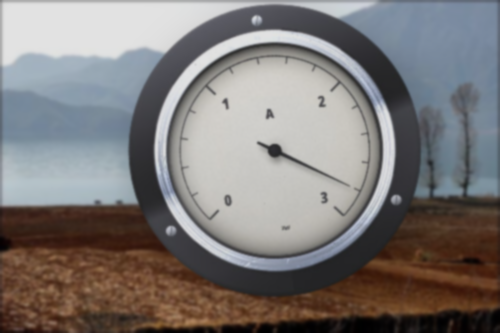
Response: 2.8 A
